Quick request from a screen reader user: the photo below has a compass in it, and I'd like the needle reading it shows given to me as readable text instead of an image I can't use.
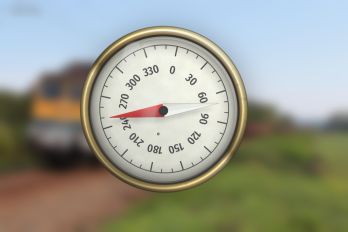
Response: 250 °
